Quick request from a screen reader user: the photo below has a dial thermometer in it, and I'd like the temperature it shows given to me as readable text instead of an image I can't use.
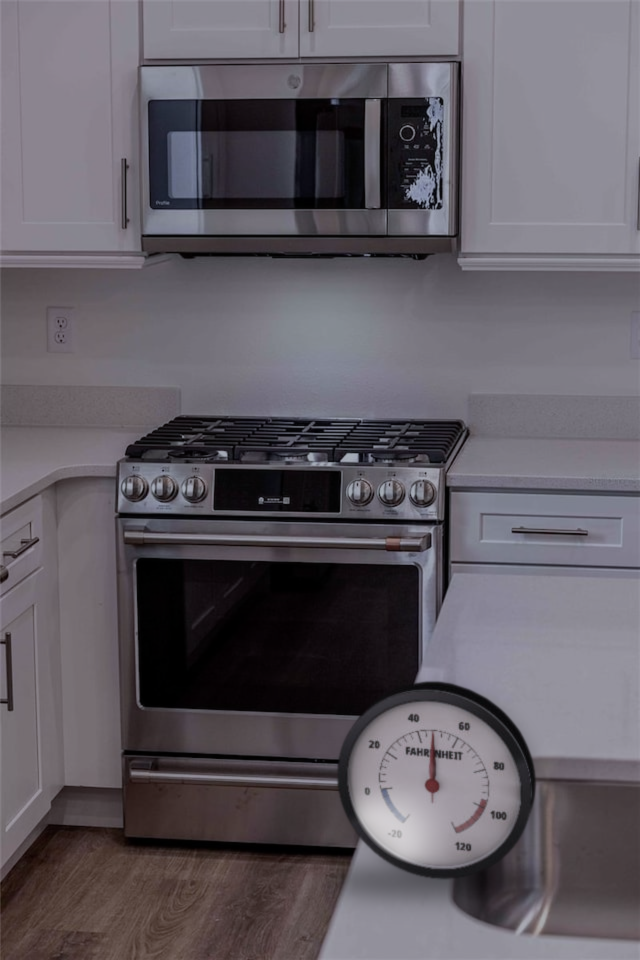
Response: 48 °F
